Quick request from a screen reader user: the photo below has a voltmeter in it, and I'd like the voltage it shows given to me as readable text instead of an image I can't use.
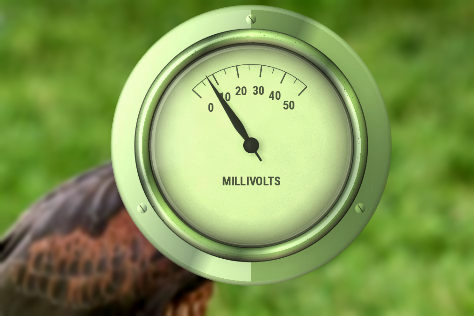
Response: 7.5 mV
